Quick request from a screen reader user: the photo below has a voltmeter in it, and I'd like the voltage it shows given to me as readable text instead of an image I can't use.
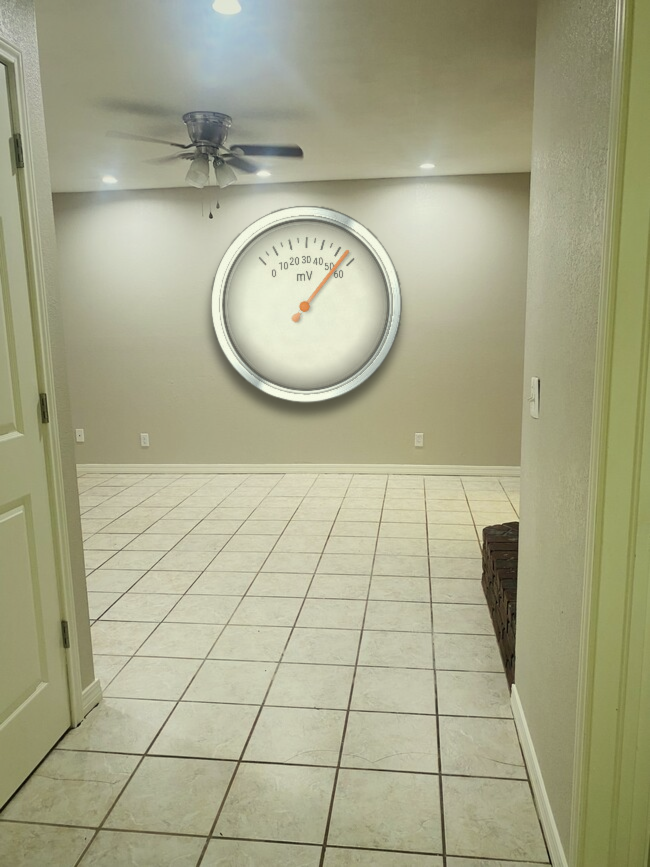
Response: 55 mV
